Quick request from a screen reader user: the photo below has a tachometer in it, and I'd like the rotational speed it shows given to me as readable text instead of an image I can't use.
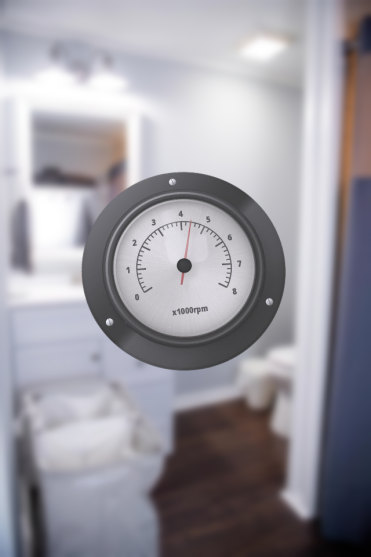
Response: 4400 rpm
